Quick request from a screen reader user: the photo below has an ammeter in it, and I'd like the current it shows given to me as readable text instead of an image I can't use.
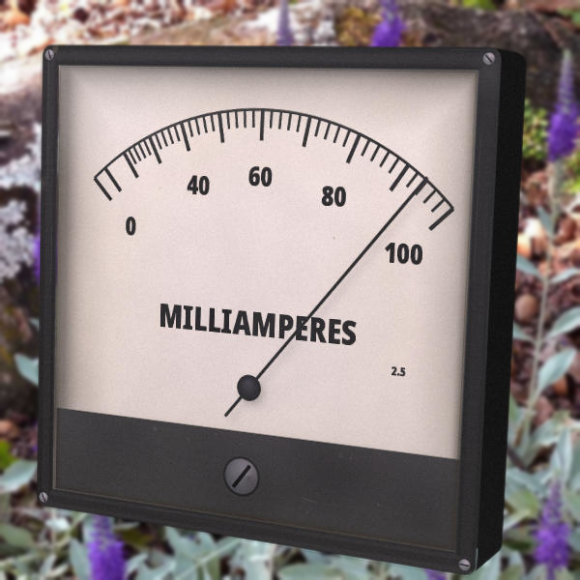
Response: 94 mA
